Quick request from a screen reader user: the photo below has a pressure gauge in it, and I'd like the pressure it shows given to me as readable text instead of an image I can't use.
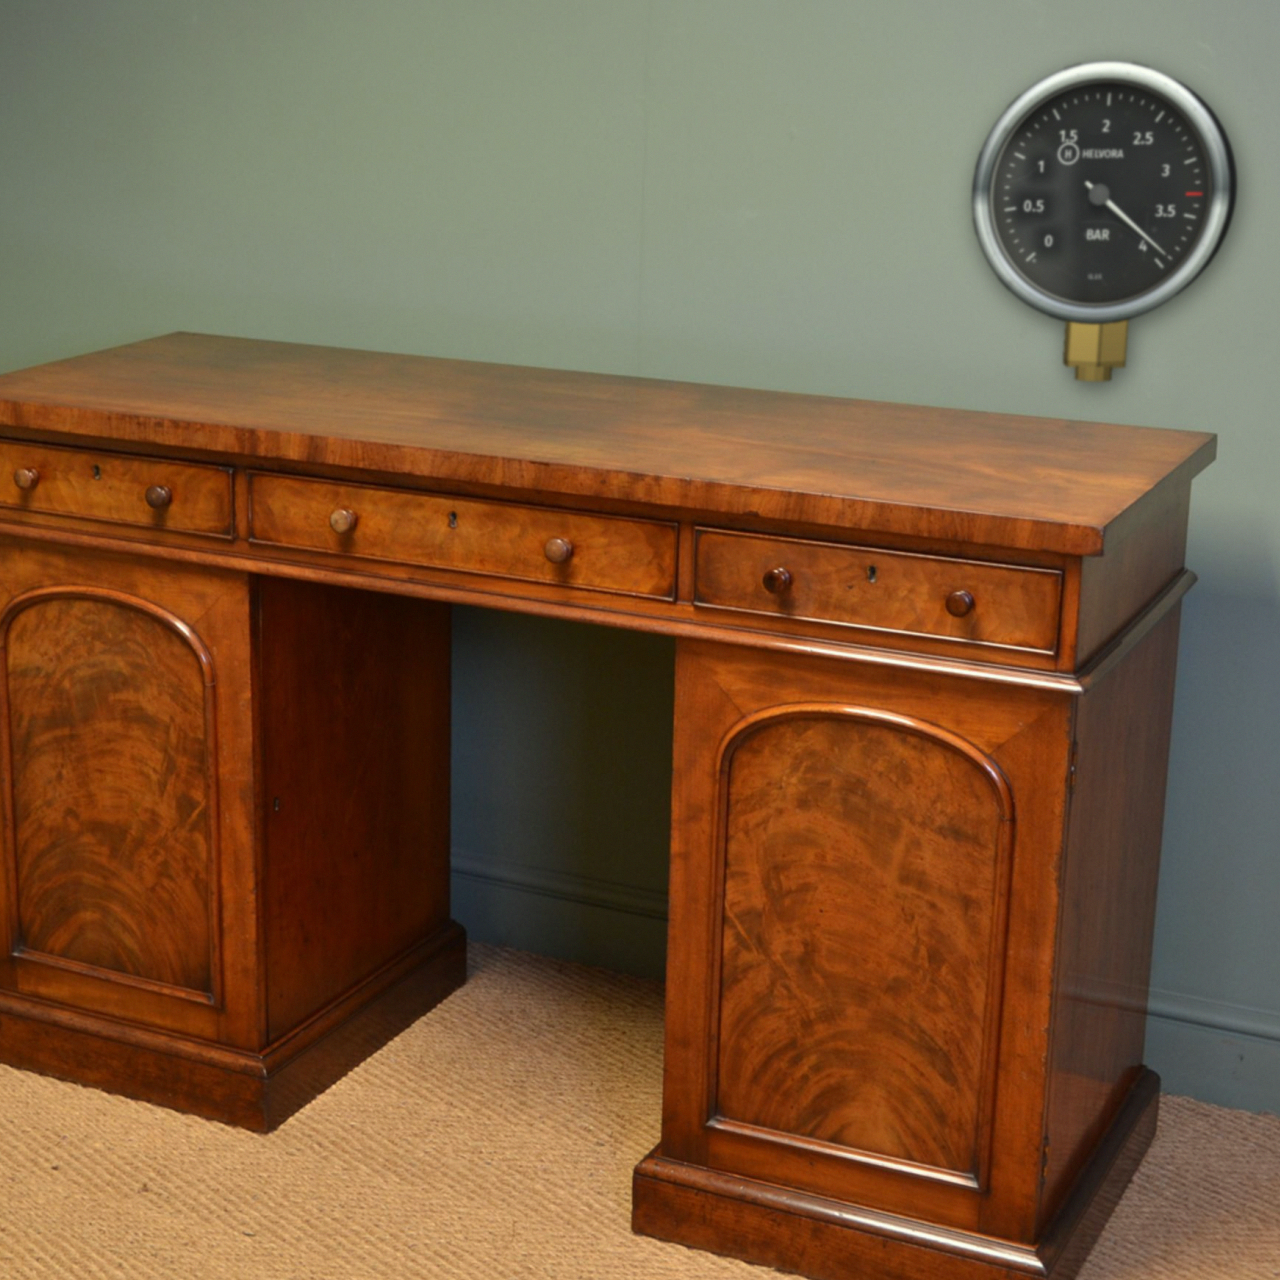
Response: 3.9 bar
